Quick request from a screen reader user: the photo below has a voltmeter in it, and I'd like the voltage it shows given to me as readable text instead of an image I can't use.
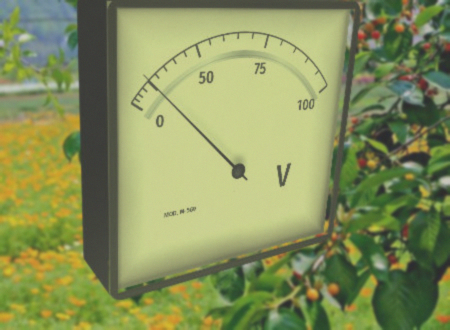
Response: 25 V
